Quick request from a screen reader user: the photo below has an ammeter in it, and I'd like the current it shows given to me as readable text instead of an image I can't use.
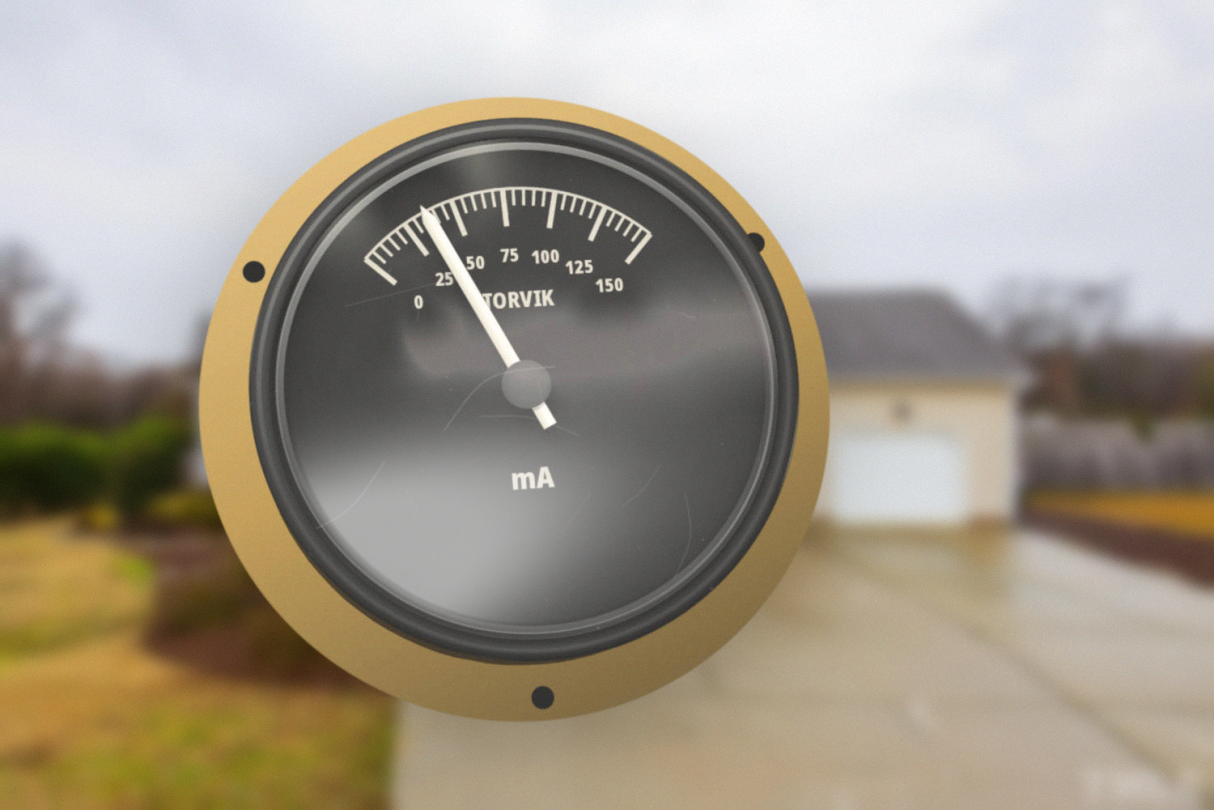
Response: 35 mA
